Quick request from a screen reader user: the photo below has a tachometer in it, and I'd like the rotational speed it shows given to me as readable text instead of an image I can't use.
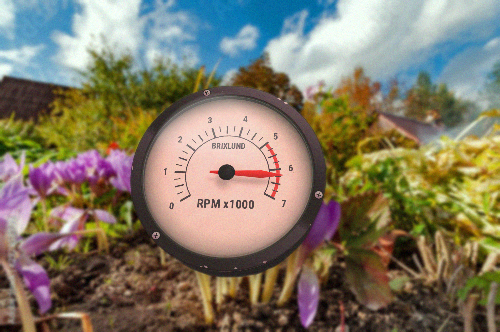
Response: 6250 rpm
